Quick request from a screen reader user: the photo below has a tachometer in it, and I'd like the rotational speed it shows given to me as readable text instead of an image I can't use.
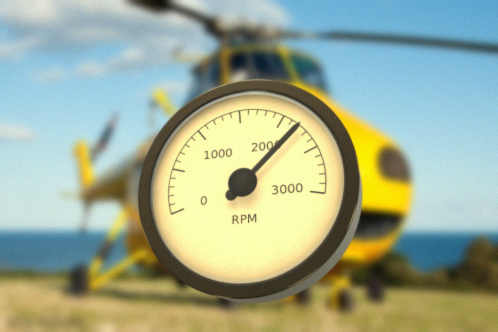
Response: 2200 rpm
